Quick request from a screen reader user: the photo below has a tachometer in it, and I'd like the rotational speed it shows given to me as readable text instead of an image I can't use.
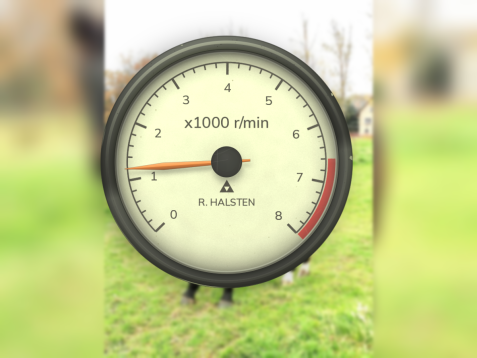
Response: 1200 rpm
